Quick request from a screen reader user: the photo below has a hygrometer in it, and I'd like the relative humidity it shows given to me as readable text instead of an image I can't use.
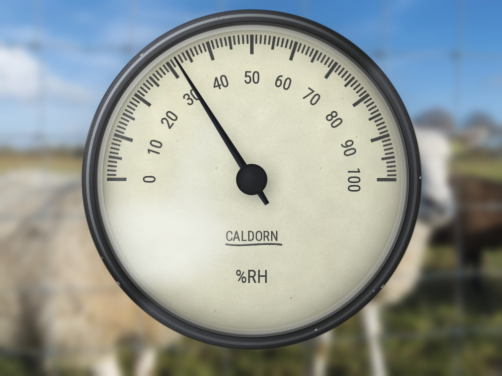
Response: 32 %
